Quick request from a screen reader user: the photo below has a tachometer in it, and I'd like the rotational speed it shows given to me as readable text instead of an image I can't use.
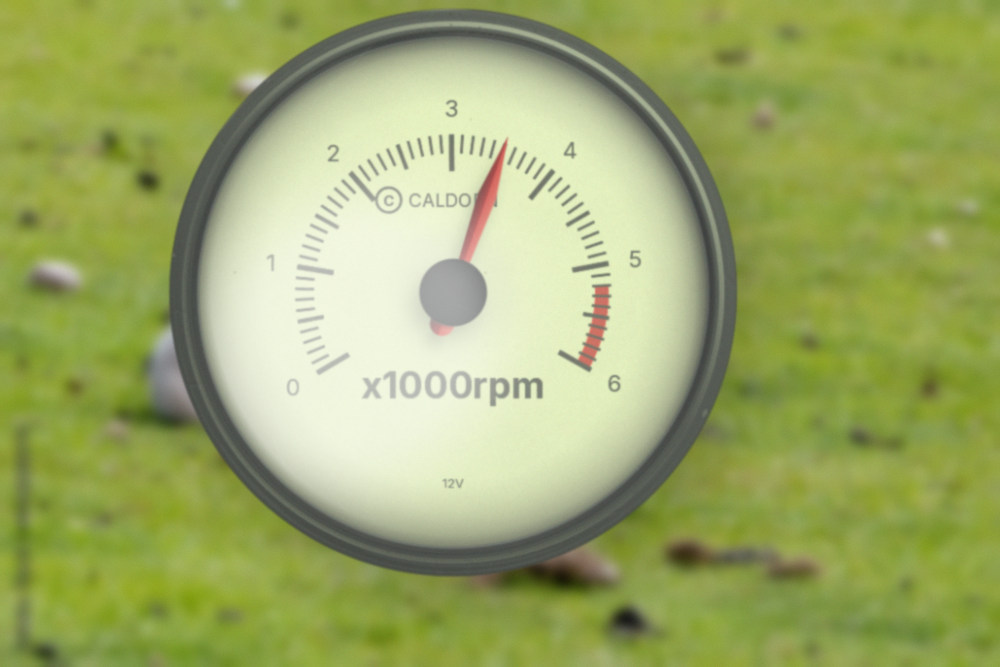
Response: 3500 rpm
